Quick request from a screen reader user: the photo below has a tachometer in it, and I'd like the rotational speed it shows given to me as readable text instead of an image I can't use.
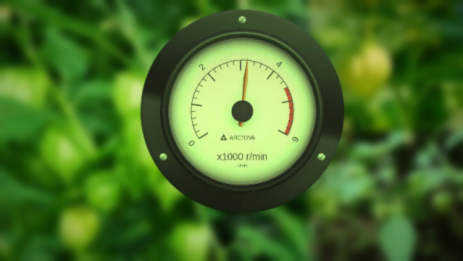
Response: 3200 rpm
